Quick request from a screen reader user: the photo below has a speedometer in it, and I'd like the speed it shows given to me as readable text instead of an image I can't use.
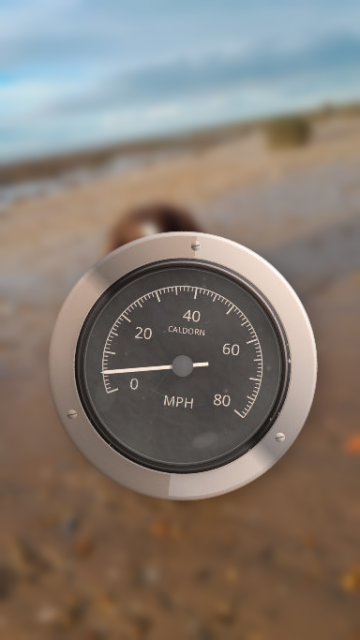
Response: 5 mph
